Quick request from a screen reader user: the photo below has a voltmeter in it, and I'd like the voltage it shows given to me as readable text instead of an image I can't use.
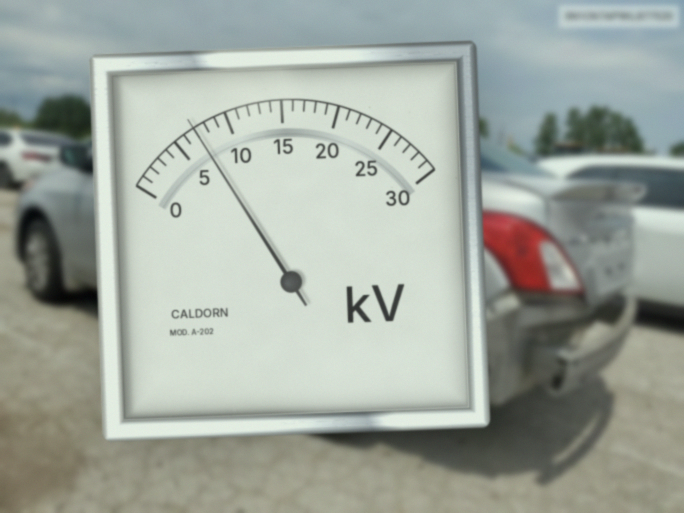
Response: 7 kV
